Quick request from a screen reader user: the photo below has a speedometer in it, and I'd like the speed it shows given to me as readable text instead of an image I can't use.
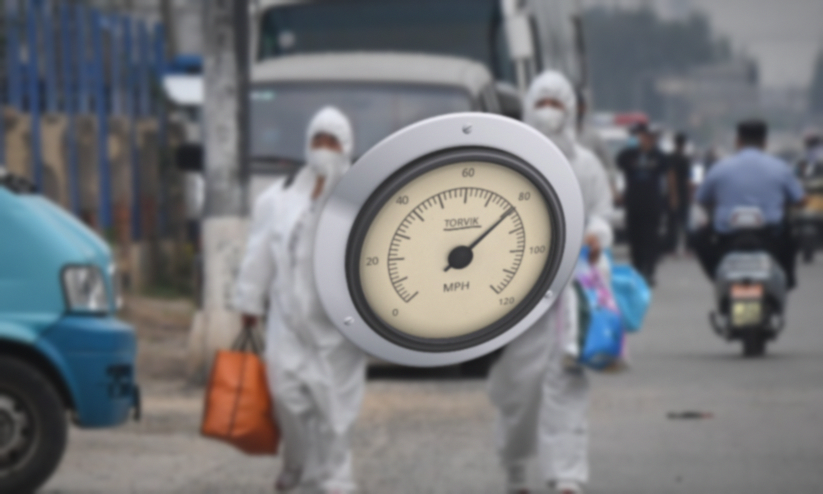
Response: 80 mph
